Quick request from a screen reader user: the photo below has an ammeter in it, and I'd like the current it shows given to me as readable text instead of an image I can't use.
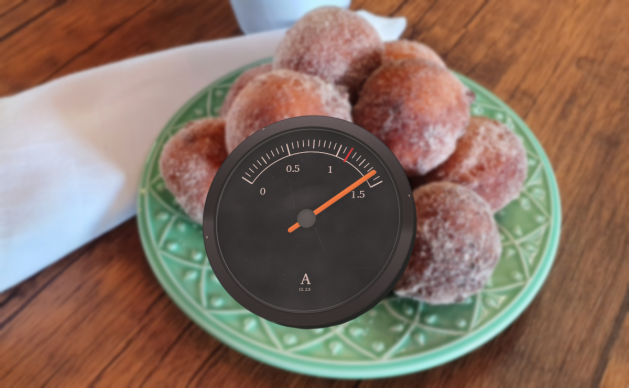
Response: 1.4 A
